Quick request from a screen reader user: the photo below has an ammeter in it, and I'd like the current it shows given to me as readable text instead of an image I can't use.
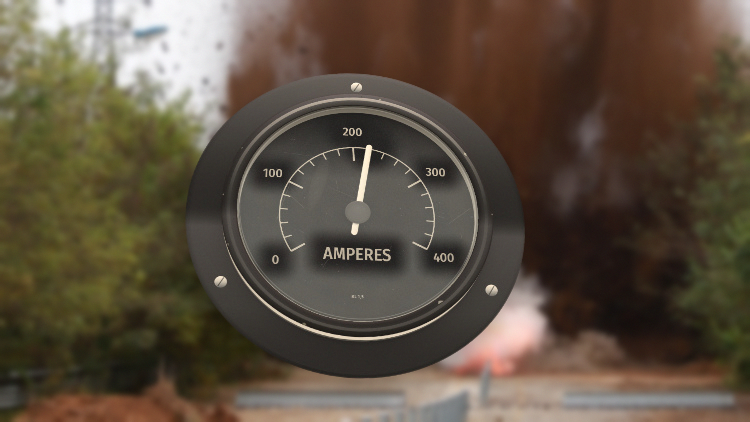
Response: 220 A
